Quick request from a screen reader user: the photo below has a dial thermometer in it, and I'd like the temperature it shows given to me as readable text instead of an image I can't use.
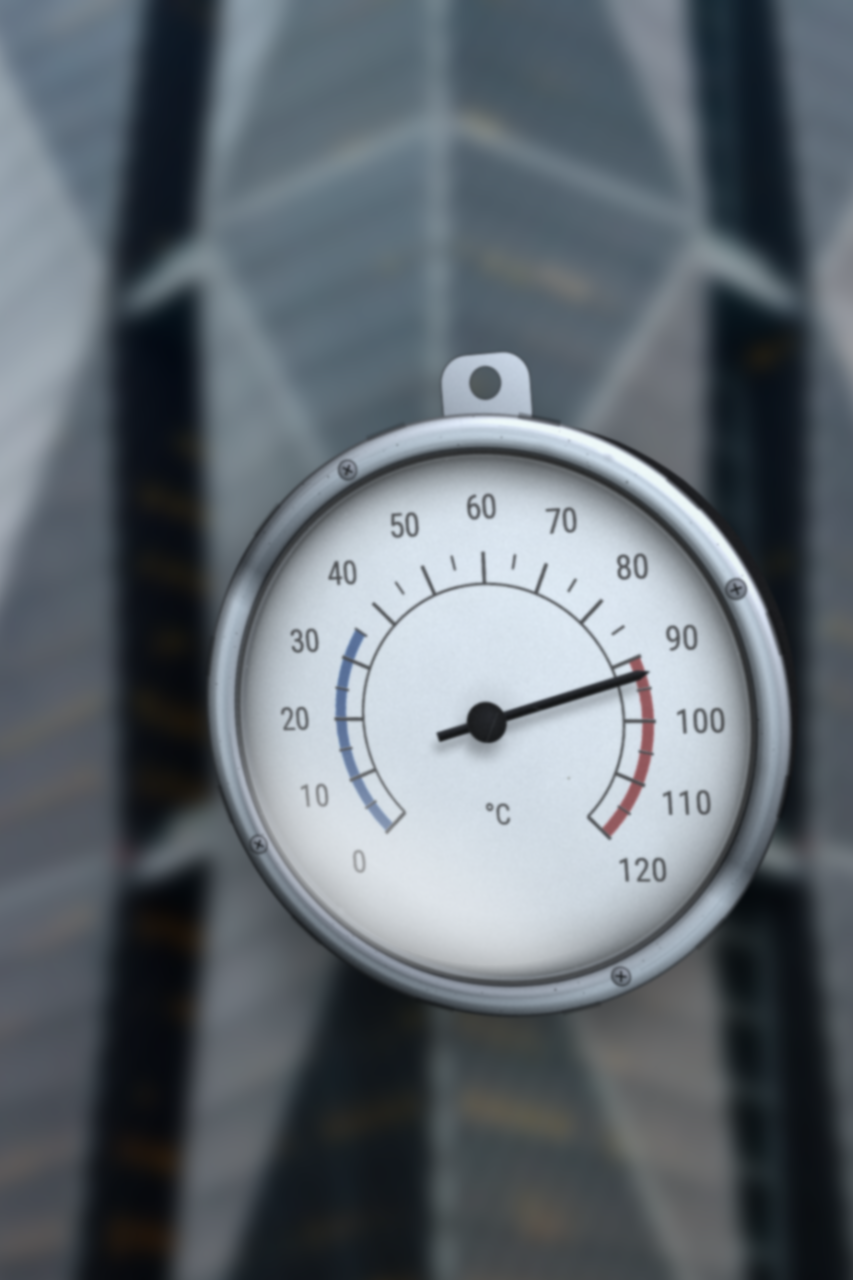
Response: 92.5 °C
